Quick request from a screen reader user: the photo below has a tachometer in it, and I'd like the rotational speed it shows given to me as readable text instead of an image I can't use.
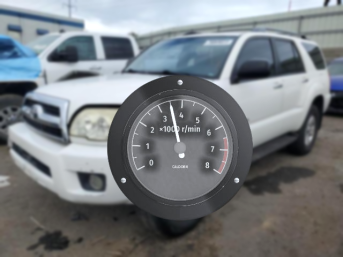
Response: 3500 rpm
